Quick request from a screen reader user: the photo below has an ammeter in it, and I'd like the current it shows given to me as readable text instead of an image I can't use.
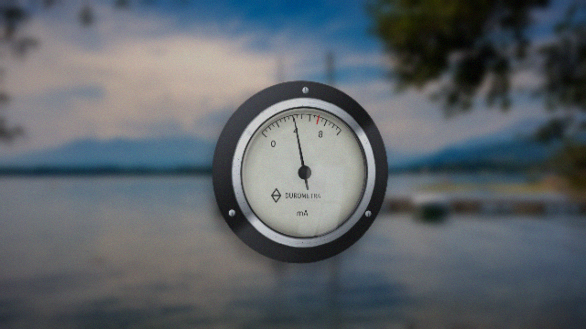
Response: 4 mA
